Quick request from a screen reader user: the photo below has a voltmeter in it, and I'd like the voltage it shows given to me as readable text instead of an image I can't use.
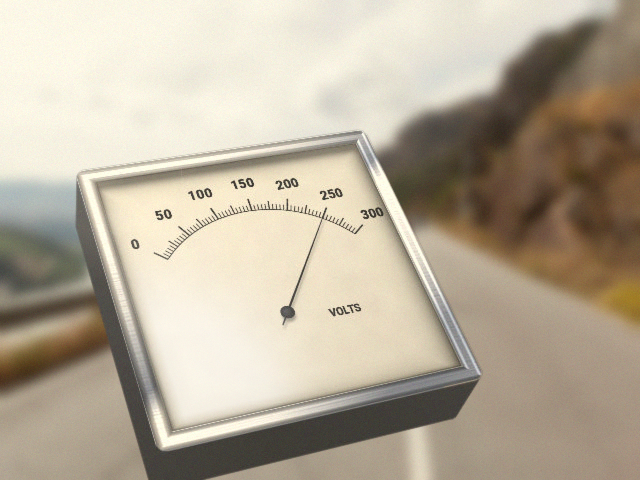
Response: 250 V
